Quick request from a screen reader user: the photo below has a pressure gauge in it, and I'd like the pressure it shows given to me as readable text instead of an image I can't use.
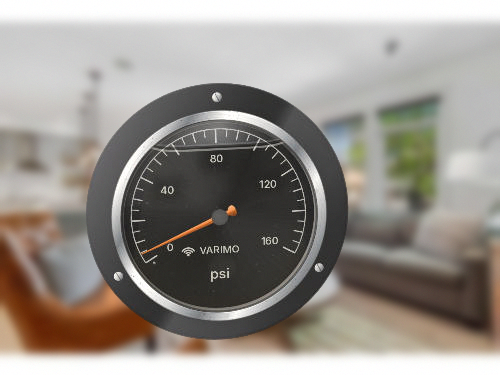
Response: 5 psi
